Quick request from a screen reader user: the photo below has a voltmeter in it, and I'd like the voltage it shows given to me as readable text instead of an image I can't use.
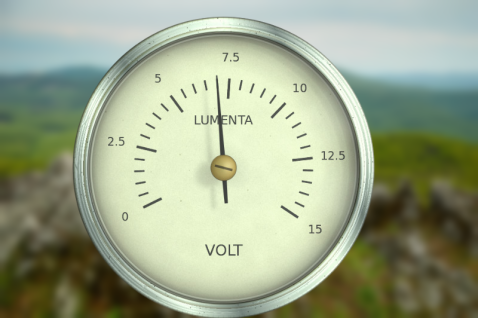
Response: 7 V
